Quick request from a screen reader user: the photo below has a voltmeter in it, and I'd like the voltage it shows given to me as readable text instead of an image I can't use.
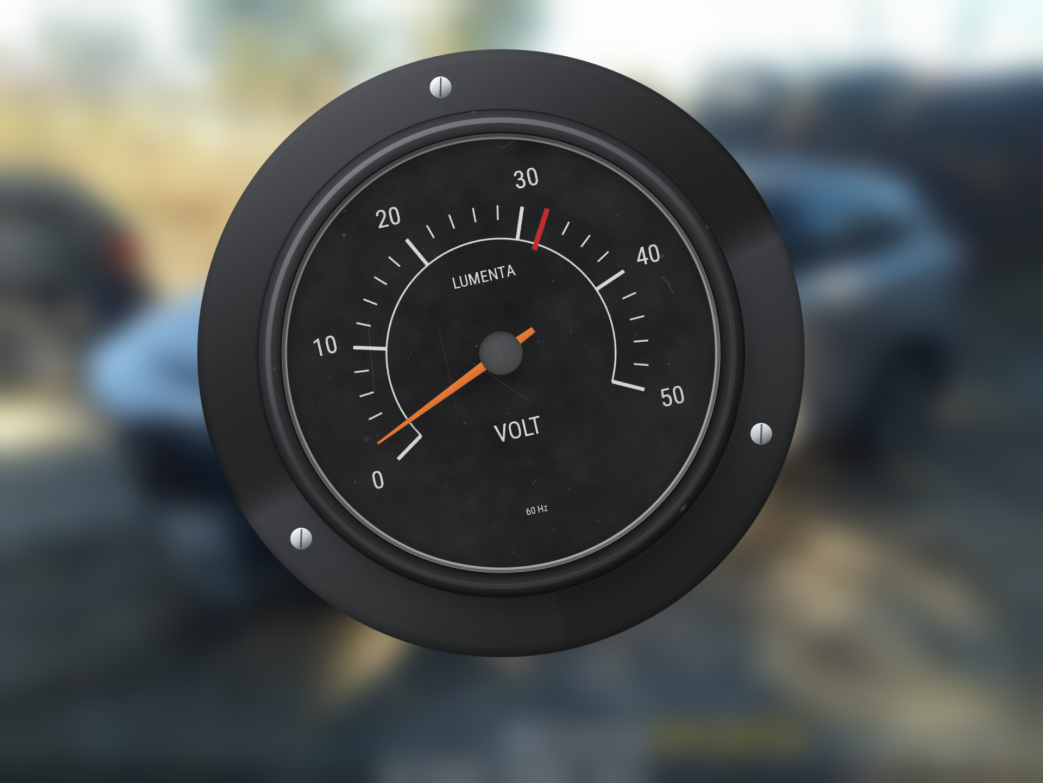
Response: 2 V
